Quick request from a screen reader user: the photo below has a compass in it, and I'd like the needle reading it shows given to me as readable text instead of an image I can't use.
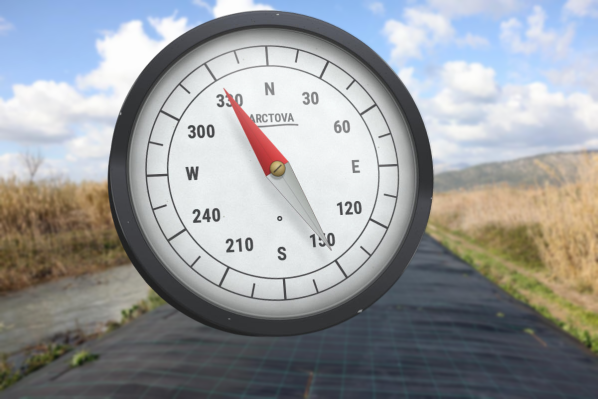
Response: 330 °
